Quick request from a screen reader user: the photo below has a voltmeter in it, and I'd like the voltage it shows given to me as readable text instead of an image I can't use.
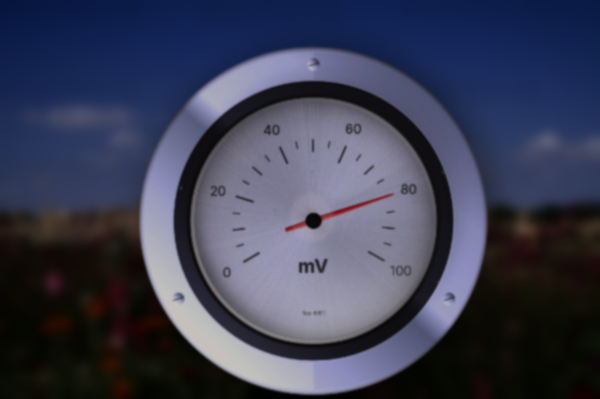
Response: 80 mV
